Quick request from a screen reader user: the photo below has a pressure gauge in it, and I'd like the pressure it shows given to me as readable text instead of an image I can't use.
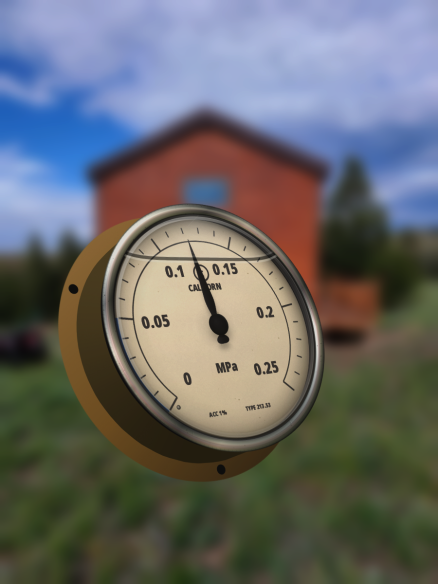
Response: 0.12 MPa
